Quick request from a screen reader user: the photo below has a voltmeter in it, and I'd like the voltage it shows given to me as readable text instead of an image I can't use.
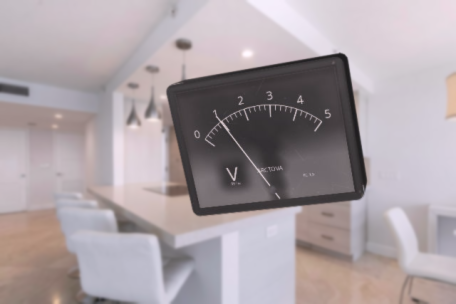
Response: 1 V
